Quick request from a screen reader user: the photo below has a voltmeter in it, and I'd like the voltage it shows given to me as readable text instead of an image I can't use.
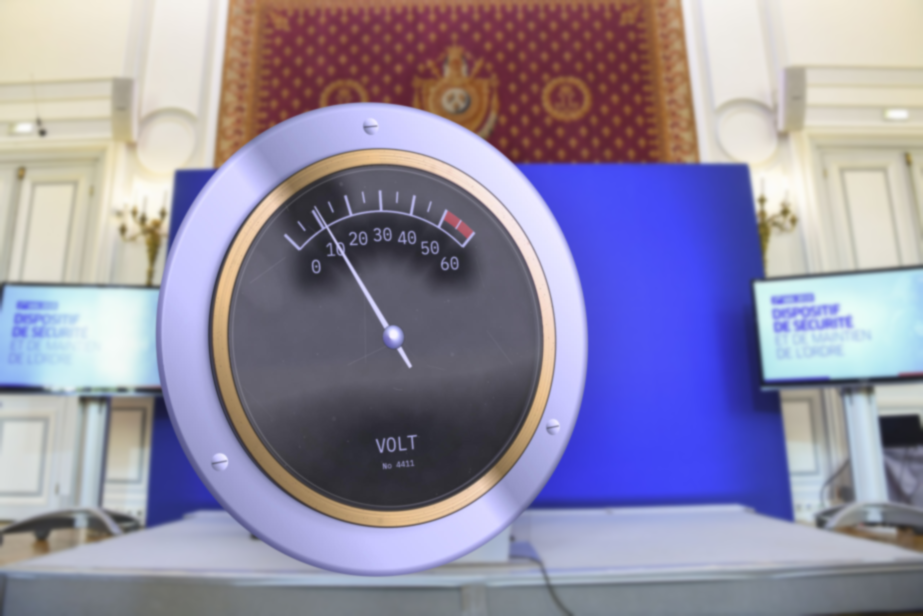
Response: 10 V
